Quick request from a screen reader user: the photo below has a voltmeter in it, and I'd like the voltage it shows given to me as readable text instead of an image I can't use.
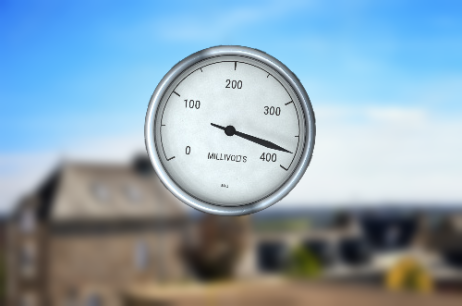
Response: 375 mV
